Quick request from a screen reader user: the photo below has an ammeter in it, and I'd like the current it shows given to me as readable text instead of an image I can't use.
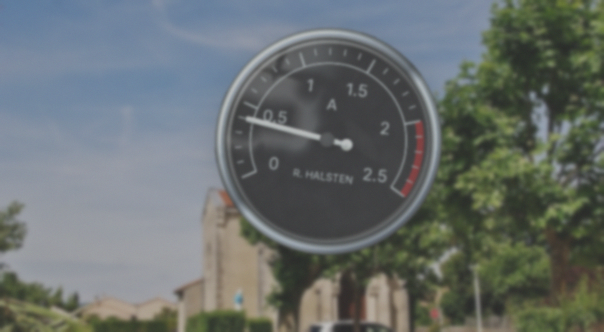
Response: 0.4 A
